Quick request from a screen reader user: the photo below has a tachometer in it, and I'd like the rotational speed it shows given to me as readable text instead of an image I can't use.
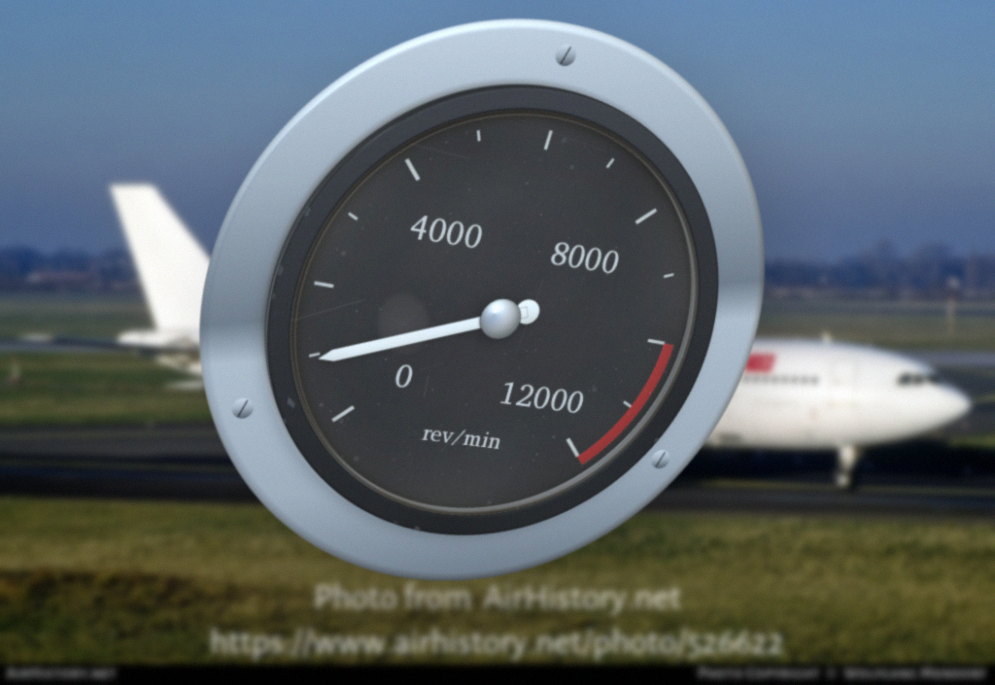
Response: 1000 rpm
